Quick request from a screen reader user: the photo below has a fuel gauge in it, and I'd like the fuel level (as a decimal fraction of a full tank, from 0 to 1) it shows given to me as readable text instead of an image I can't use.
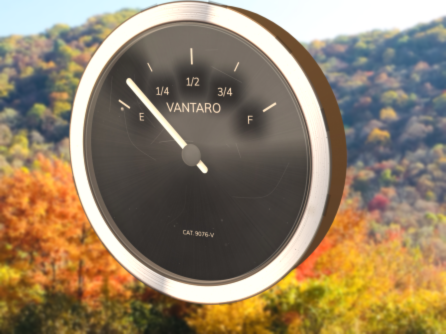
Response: 0.125
